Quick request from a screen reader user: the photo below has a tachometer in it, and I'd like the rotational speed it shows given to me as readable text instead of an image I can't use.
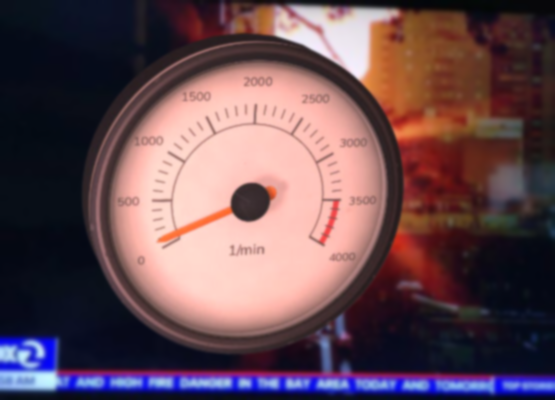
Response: 100 rpm
